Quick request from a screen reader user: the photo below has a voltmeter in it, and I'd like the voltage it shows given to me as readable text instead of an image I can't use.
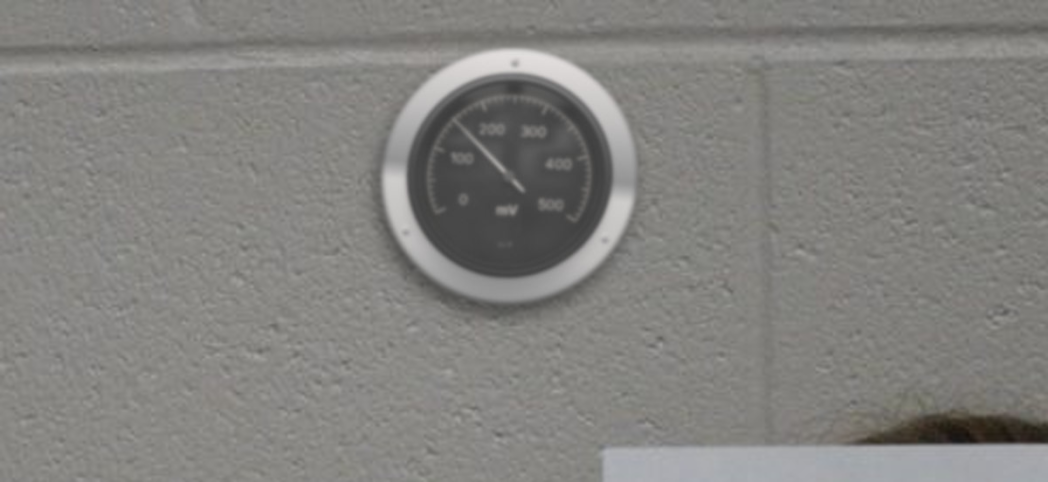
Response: 150 mV
